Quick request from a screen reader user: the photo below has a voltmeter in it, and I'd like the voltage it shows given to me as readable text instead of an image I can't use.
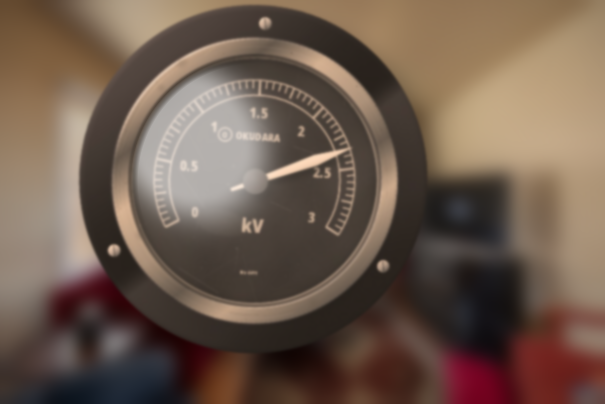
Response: 2.35 kV
